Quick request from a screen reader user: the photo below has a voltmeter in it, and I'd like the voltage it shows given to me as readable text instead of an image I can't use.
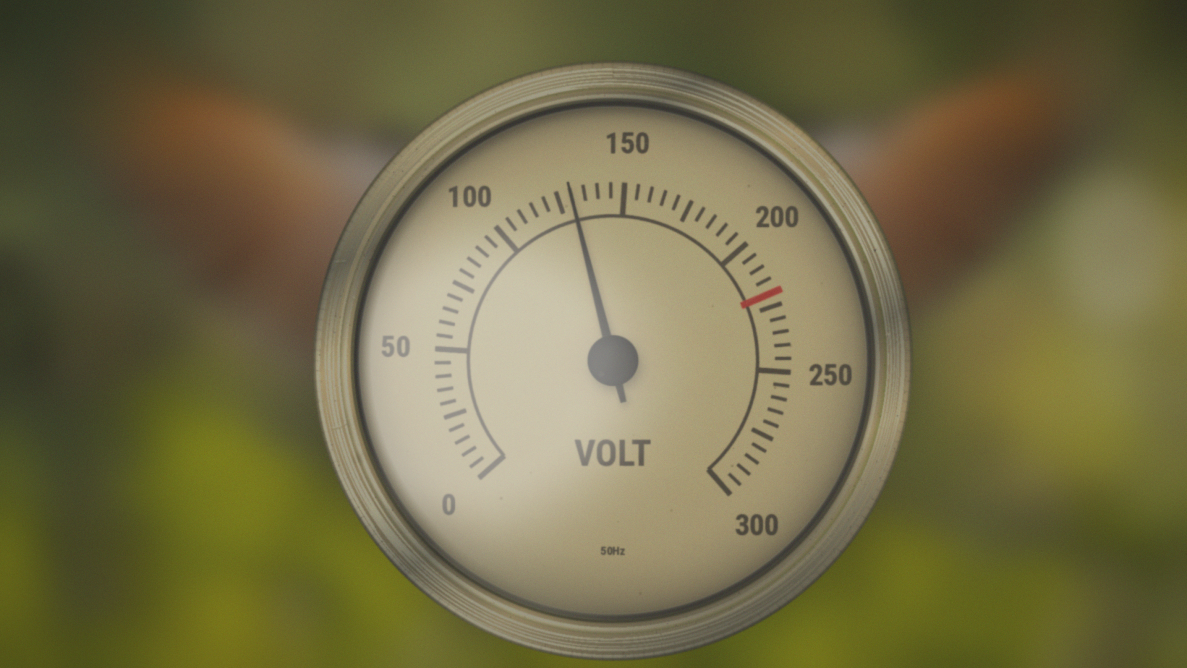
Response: 130 V
